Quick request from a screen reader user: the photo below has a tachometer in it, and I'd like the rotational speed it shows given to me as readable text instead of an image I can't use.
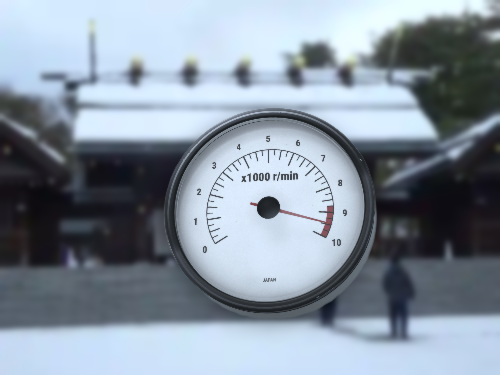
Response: 9500 rpm
